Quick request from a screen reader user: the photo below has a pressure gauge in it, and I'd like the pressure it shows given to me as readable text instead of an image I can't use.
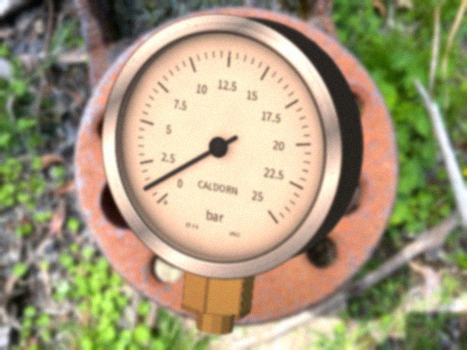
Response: 1 bar
